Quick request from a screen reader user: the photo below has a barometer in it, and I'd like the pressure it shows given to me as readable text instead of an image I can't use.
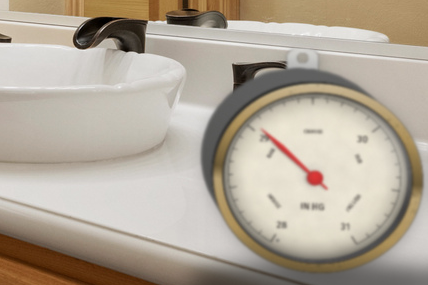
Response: 29.05 inHg
